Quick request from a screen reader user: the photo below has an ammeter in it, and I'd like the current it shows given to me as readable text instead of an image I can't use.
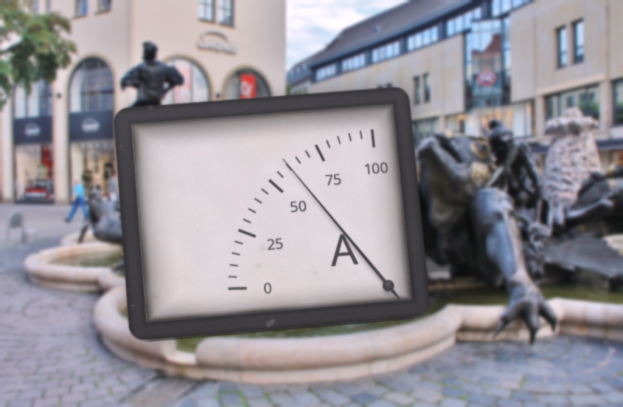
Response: 60 A
